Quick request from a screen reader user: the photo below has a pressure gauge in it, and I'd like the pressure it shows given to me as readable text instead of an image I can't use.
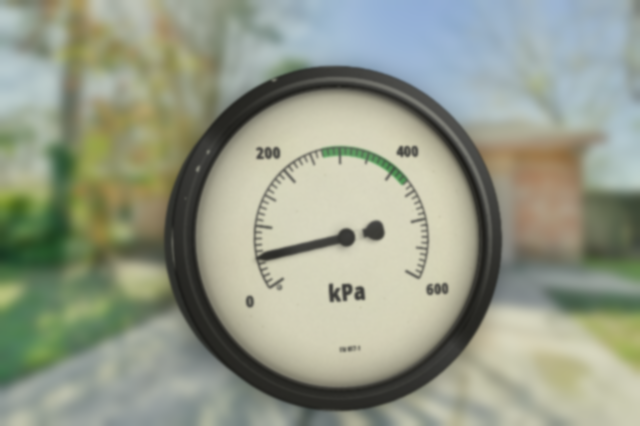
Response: 50 kPa
